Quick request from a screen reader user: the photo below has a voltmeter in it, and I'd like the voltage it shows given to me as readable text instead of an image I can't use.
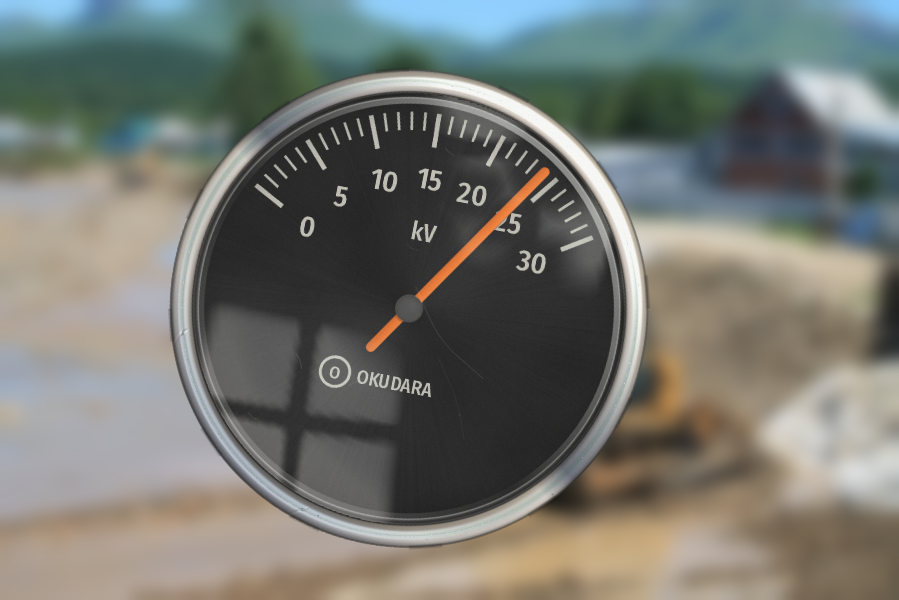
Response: 24 kV
